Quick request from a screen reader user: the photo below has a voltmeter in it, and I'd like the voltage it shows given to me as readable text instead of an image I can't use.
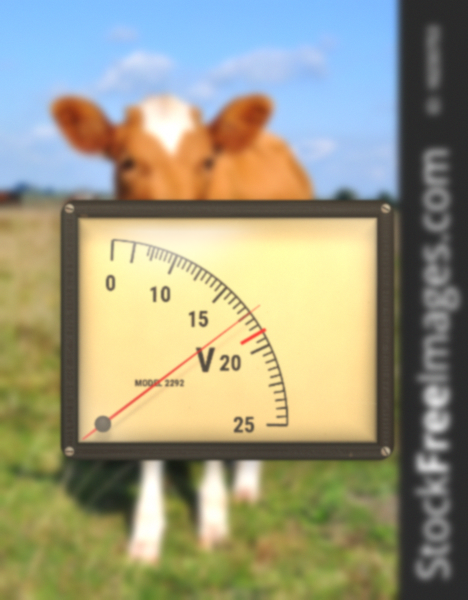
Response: 17.5 V
